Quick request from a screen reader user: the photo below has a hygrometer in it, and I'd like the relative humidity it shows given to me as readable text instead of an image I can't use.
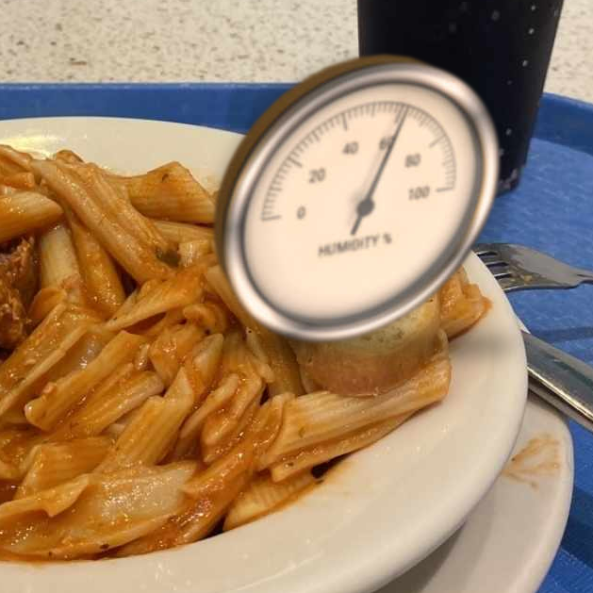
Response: 60 %
